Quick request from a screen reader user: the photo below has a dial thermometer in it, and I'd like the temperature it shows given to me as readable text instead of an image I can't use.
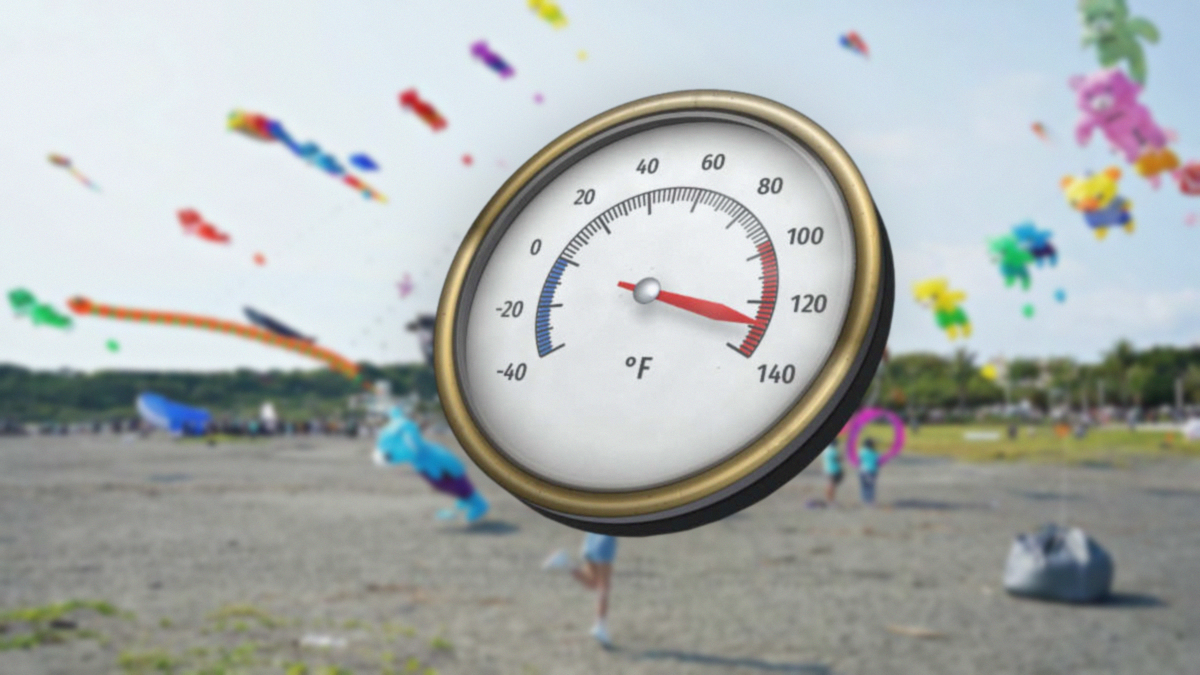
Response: 130 °F
